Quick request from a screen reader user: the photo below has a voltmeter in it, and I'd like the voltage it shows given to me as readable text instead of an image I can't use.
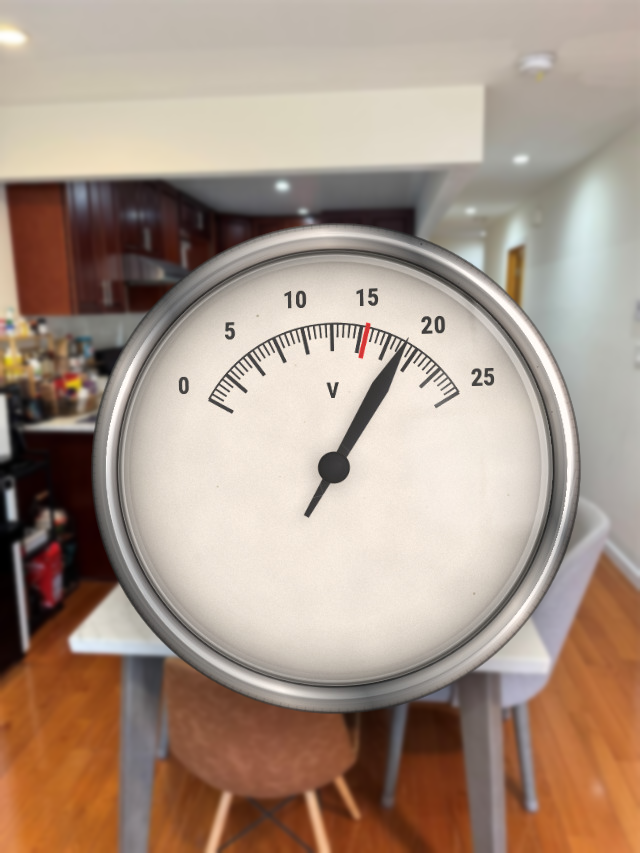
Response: 19 V
